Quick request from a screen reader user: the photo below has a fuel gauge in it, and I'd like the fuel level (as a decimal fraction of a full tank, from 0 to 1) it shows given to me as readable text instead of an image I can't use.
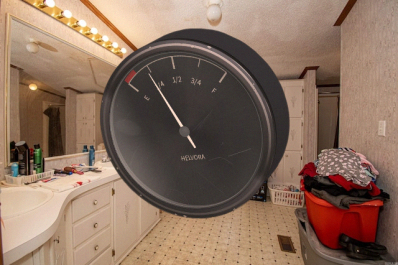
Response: 0.25
